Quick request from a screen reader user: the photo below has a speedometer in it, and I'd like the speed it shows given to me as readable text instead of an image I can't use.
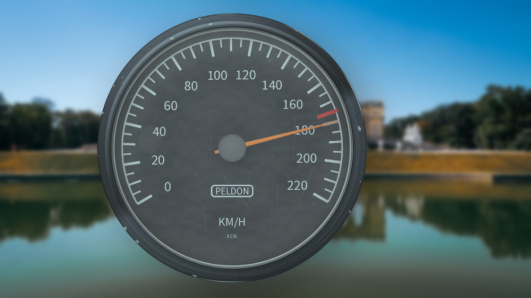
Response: 180 km/h
